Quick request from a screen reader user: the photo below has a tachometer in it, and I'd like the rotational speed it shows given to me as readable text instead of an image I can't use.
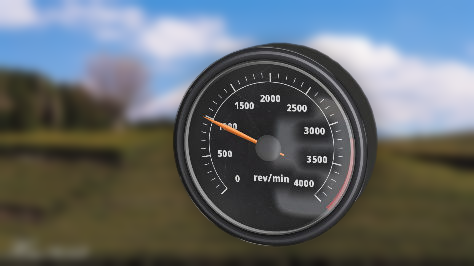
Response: 1000 rpm
